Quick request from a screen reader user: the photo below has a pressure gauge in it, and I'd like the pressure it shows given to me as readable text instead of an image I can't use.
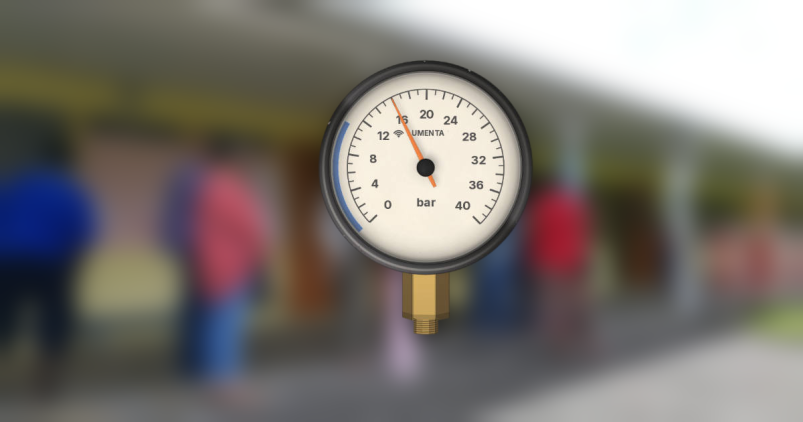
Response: 16 bar
